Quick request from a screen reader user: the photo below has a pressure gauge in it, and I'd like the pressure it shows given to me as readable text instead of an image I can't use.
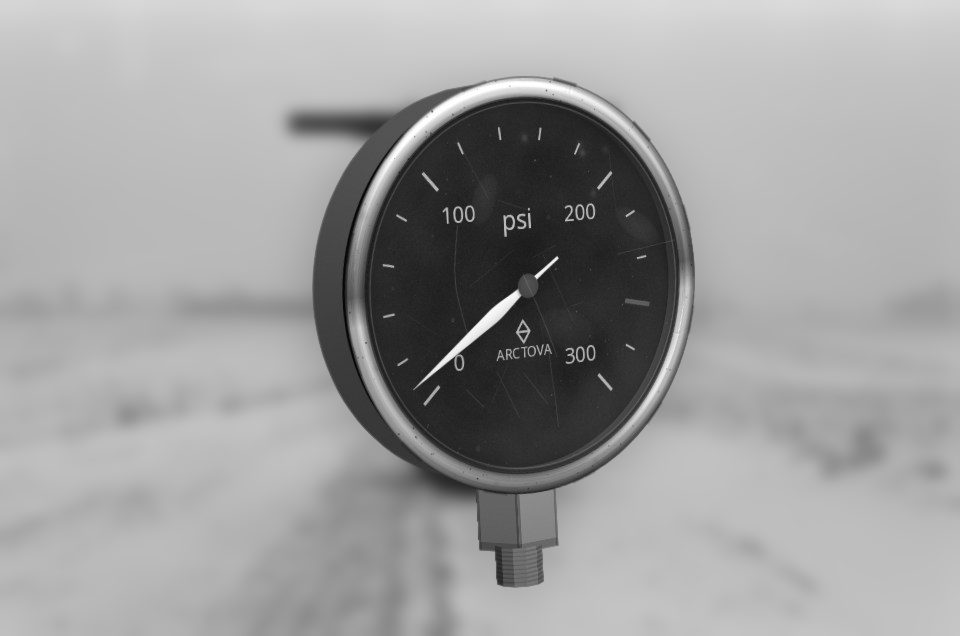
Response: 10 psi
